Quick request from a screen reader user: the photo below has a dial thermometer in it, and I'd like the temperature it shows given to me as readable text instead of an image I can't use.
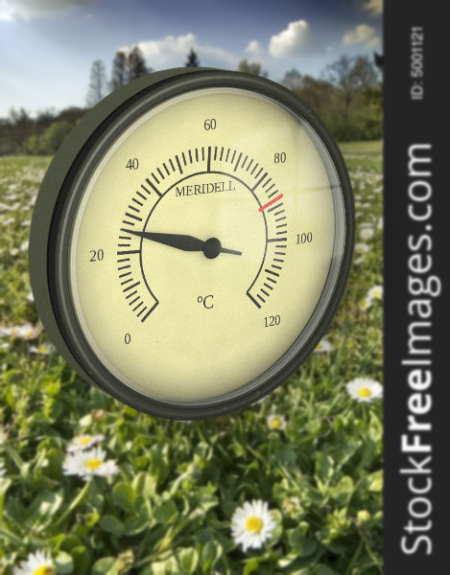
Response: 26 °C
